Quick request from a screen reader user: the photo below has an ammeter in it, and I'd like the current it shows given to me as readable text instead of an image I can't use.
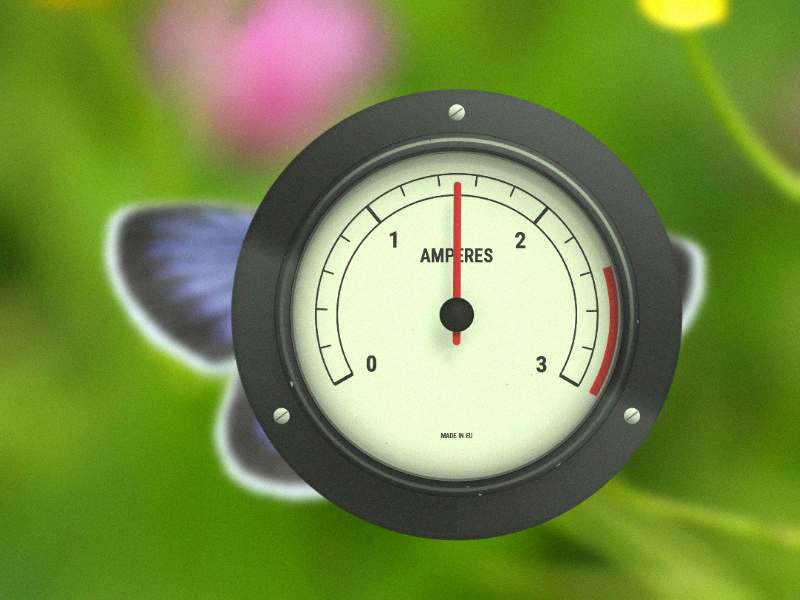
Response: 1.5 A
